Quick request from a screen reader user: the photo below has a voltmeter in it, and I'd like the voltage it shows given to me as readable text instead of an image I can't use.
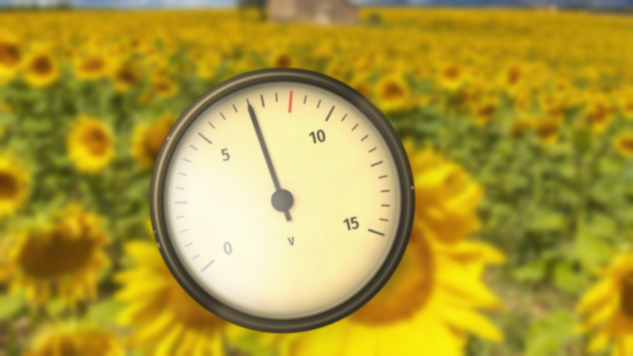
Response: 7 V
